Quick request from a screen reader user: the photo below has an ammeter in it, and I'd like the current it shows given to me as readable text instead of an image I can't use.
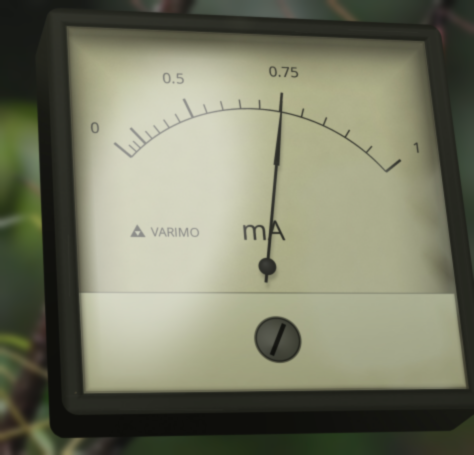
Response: 0.75 mA
